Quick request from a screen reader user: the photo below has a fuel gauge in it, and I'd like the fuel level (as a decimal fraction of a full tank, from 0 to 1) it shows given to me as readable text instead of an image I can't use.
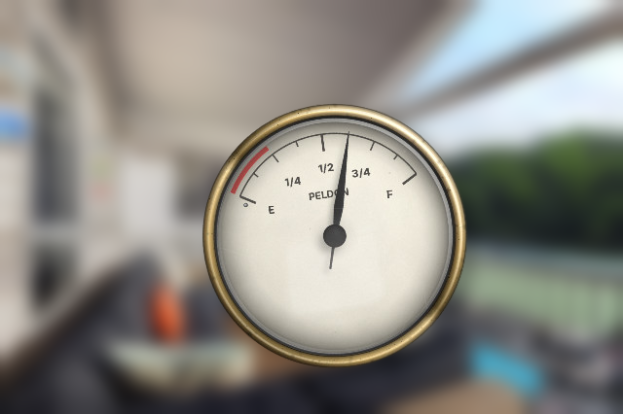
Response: 0.625
